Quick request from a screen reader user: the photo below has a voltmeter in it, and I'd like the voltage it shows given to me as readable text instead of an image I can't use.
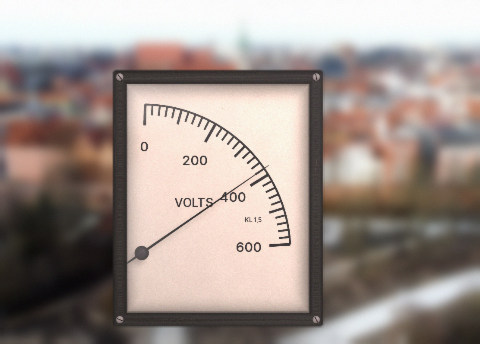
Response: 380 V
